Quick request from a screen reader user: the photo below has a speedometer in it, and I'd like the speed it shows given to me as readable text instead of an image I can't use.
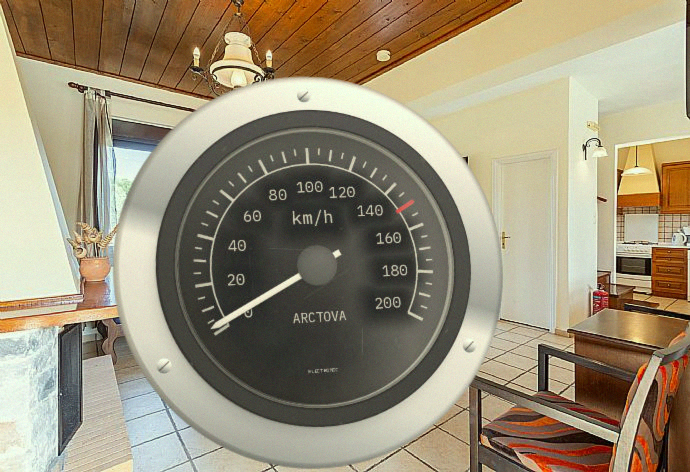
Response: 2.5 km/h
